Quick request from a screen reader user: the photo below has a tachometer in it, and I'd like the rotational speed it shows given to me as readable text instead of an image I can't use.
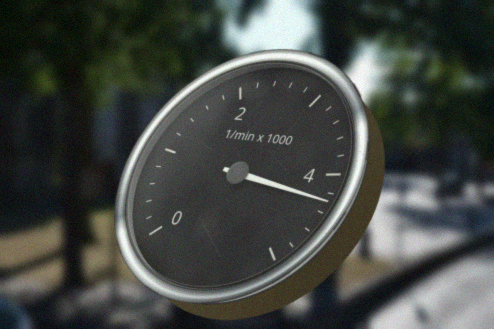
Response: 4300 rpm
